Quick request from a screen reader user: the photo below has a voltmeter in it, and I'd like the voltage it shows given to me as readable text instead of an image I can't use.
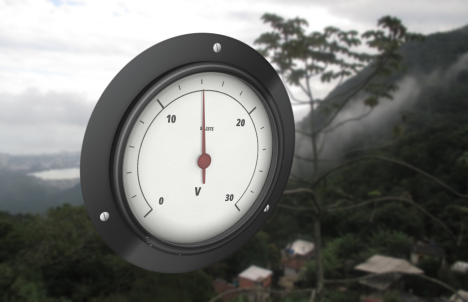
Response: 14 V
